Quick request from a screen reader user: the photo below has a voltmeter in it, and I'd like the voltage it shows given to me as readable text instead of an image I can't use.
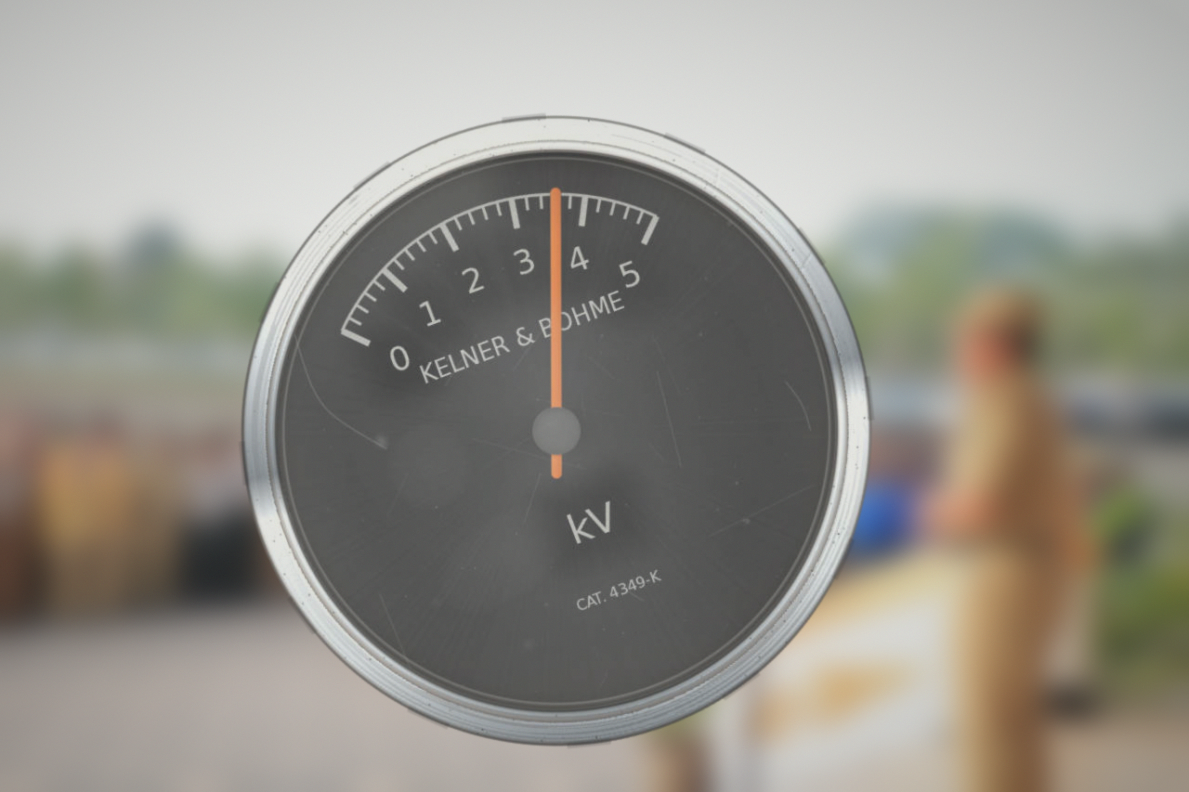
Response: 3.6 kV
